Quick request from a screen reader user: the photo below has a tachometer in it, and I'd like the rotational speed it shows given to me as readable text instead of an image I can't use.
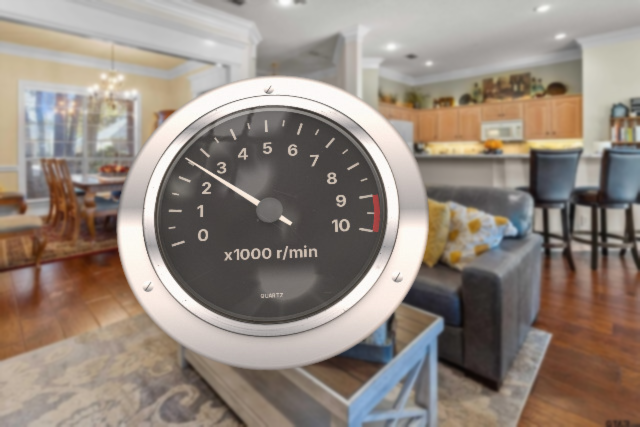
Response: 2500 rpm
